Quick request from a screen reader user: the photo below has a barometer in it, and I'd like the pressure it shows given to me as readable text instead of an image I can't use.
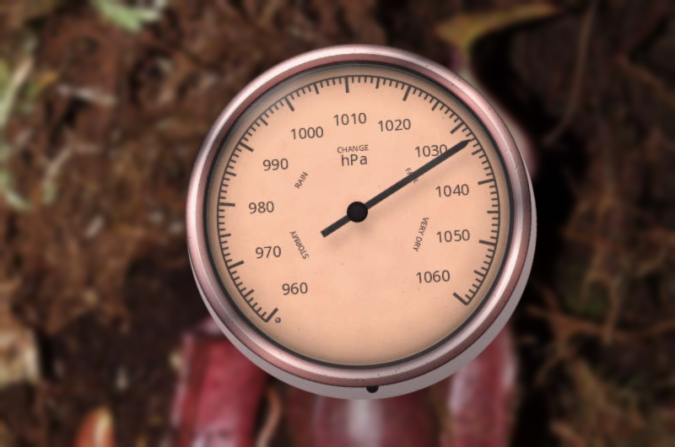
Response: 1033 hPa
